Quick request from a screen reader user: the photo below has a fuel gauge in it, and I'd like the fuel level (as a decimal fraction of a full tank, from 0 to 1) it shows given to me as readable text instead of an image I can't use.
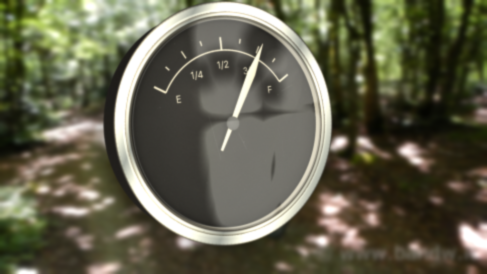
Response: 0.75
